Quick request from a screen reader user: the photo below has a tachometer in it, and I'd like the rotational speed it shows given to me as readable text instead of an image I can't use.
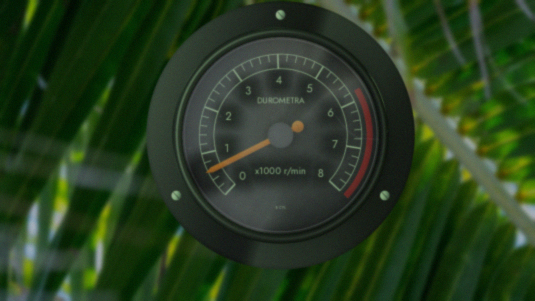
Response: 600 rpm
